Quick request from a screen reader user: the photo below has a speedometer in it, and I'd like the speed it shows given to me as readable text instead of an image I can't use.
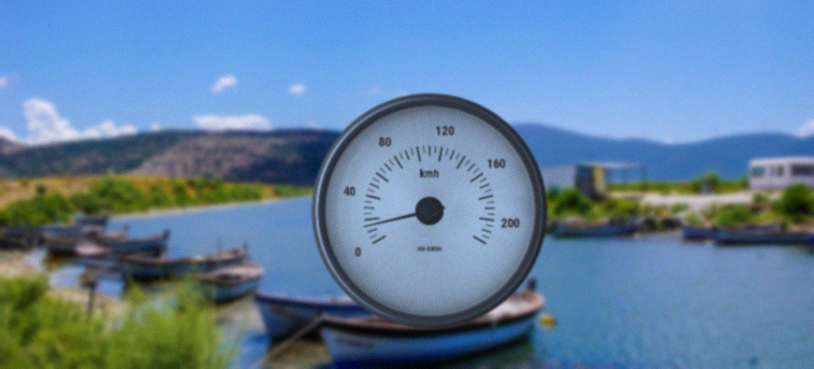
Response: 15 km/h
